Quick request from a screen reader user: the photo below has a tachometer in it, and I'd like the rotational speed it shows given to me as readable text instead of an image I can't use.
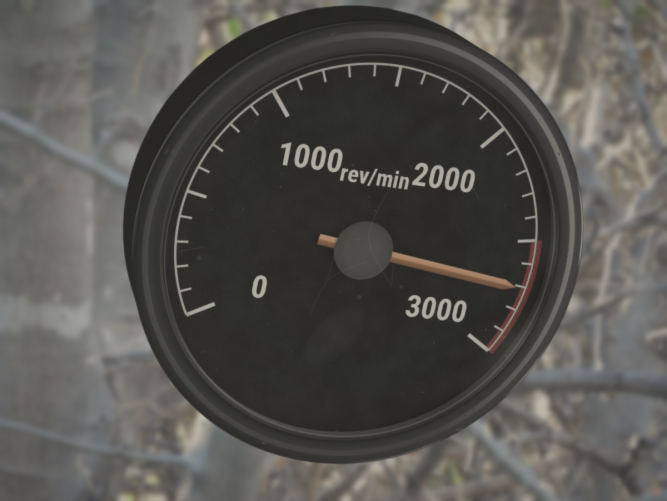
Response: 2700 rpm
